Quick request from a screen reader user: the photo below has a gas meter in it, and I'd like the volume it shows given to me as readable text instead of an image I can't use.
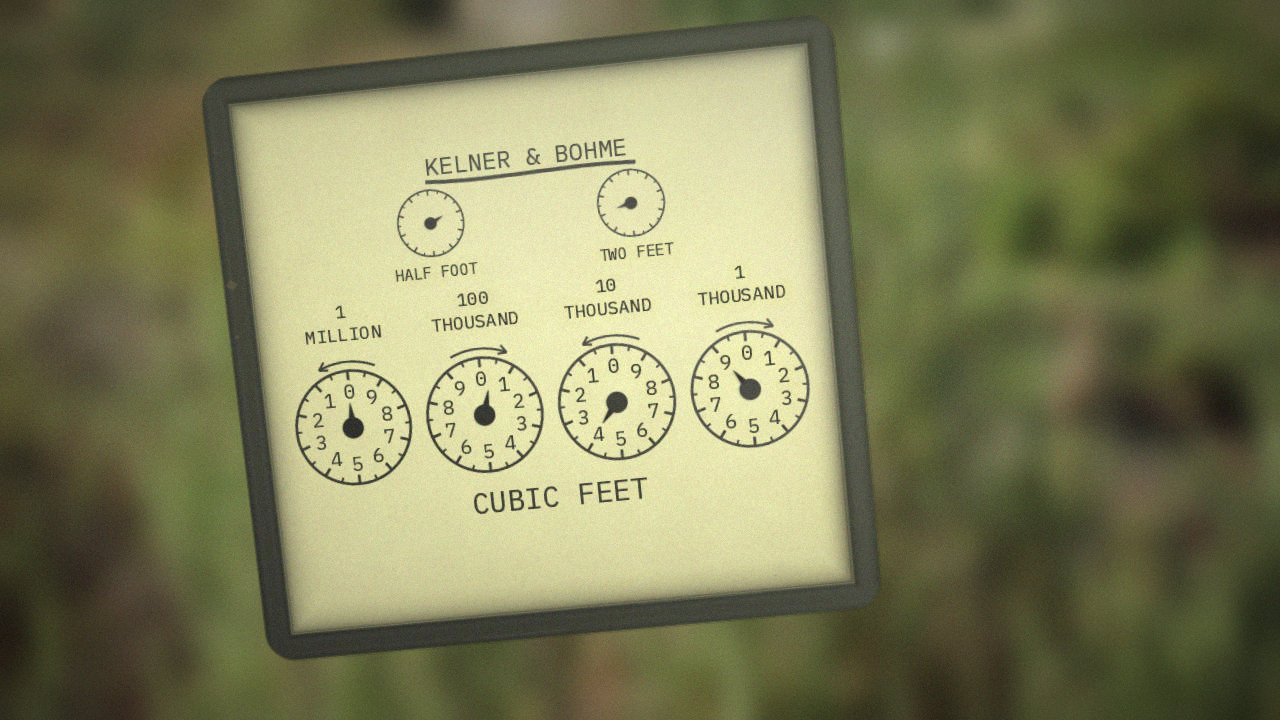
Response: 3900 ft³
